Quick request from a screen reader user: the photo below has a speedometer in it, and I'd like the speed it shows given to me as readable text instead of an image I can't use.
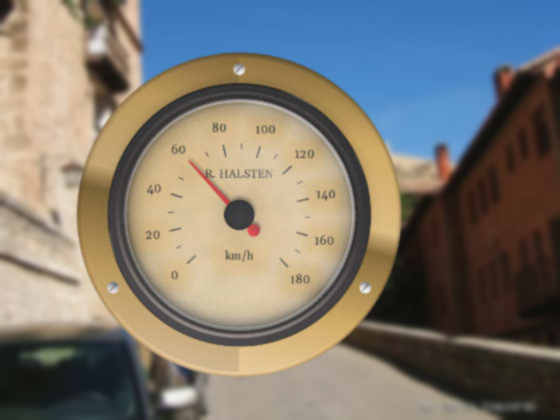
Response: 60 km/h
